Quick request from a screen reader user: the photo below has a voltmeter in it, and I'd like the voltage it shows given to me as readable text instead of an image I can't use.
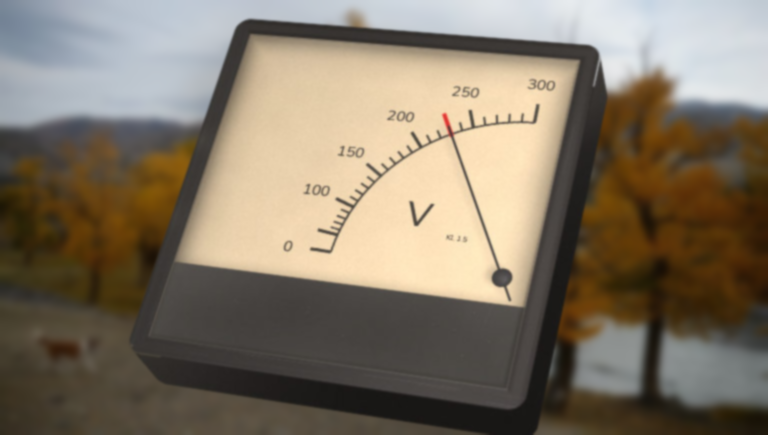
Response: 230 V
